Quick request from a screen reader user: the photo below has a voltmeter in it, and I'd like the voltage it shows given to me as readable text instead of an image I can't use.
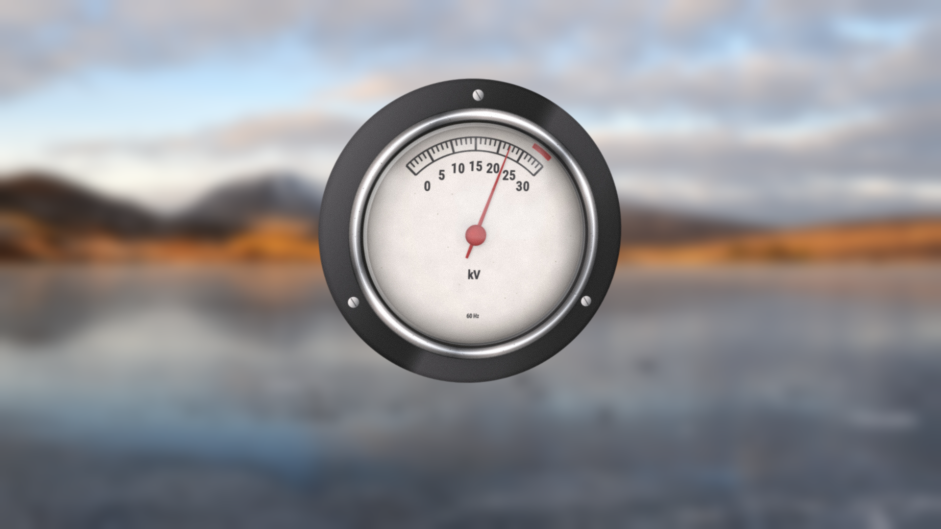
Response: 22 kV
